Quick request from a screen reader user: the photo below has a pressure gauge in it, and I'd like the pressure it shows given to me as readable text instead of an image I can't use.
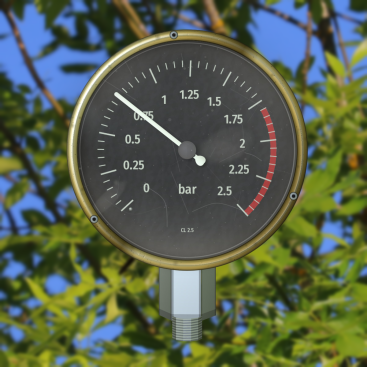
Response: 0.75 bar
